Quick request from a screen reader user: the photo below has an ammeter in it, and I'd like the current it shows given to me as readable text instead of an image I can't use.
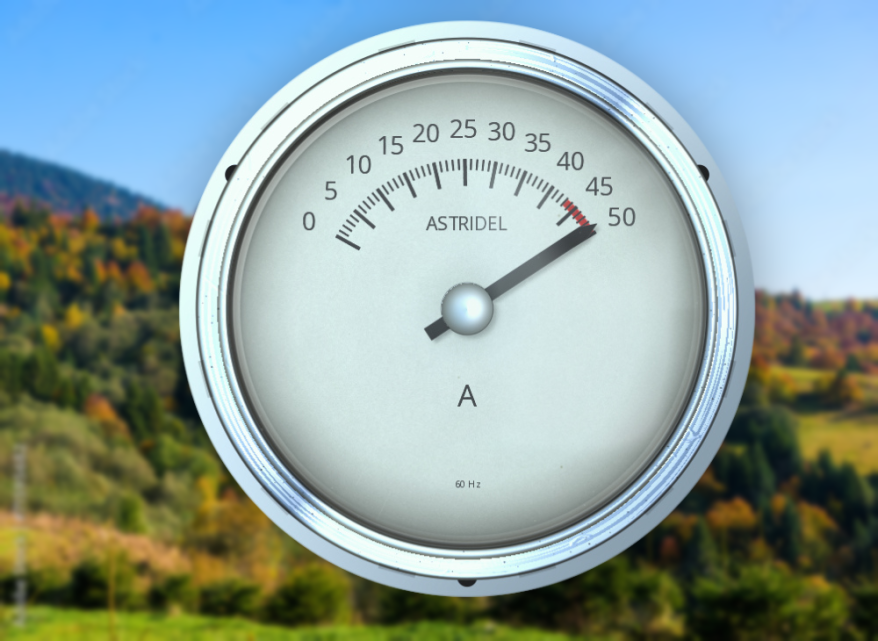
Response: 49 A
